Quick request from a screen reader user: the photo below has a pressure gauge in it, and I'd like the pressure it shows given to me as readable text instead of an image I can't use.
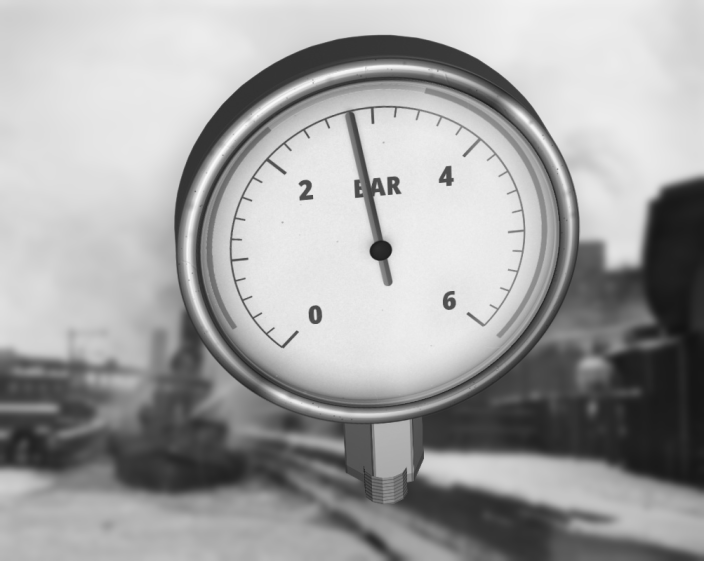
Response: 2.8 bar
